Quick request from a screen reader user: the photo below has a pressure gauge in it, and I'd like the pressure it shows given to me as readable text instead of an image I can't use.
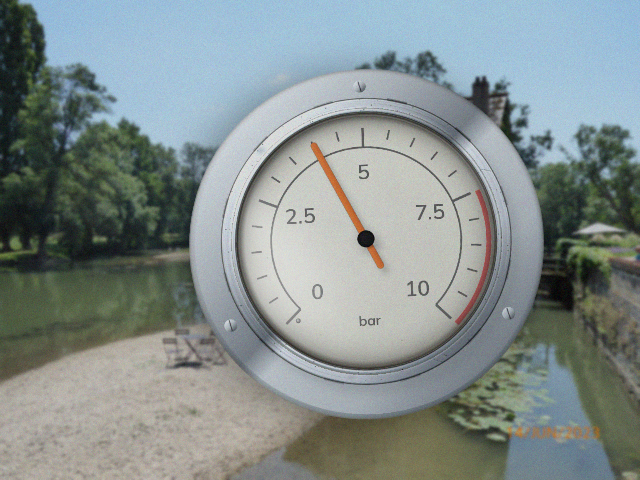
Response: 4 bar
